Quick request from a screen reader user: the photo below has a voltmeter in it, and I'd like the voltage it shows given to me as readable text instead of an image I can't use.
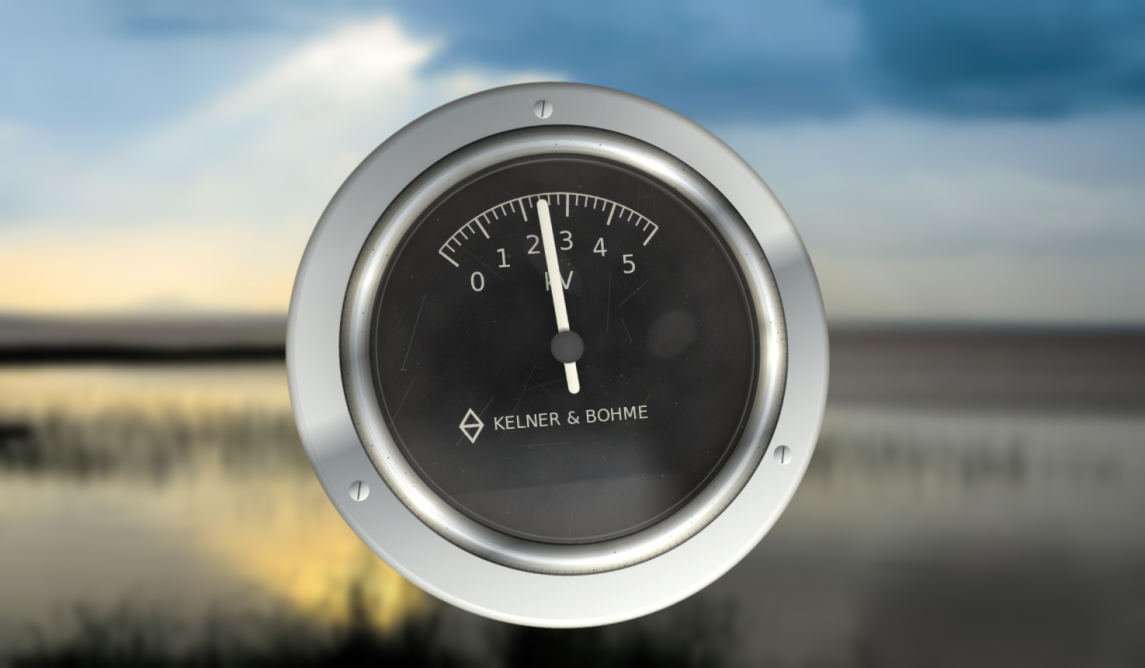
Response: 2.4 kV
